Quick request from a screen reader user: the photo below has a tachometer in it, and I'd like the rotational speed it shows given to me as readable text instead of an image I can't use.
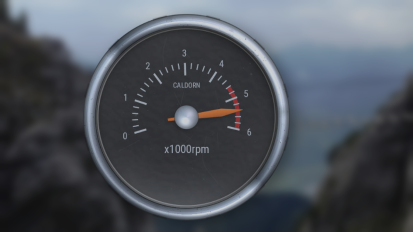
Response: 5400 rpm
